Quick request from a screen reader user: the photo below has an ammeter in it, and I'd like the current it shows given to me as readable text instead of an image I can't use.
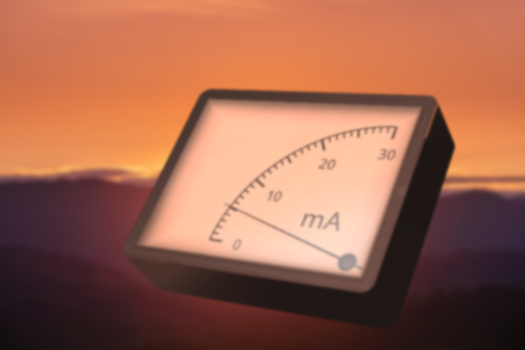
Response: 5 mA
